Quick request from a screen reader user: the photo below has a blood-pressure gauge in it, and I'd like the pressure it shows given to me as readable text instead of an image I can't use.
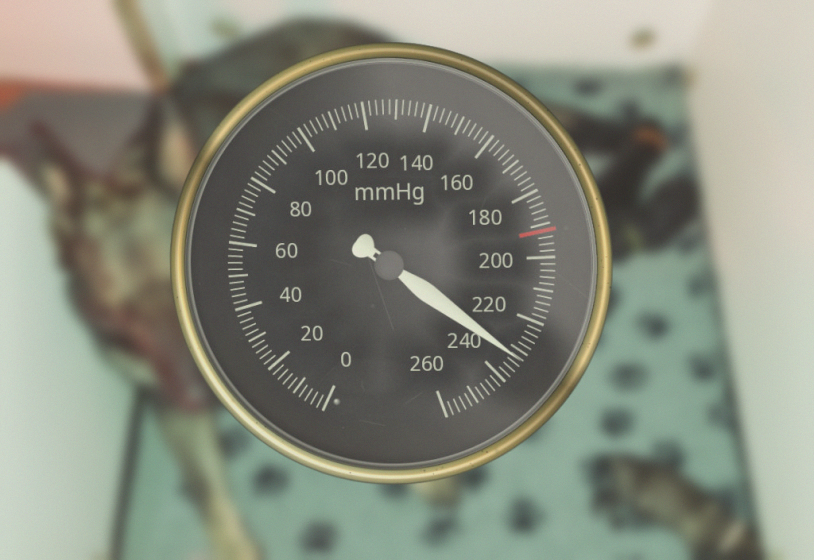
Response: 232 mmHg
